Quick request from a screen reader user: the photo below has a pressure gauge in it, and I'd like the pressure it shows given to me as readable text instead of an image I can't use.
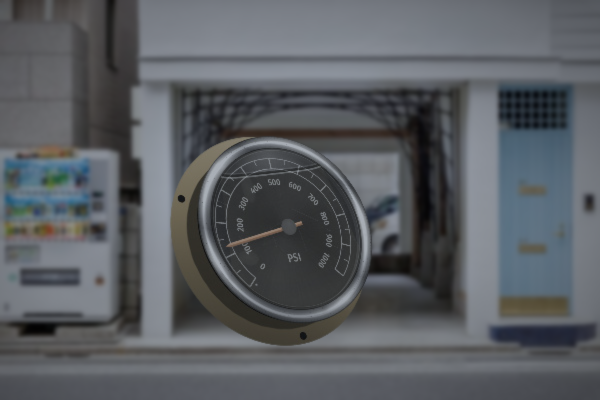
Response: 125 psi
